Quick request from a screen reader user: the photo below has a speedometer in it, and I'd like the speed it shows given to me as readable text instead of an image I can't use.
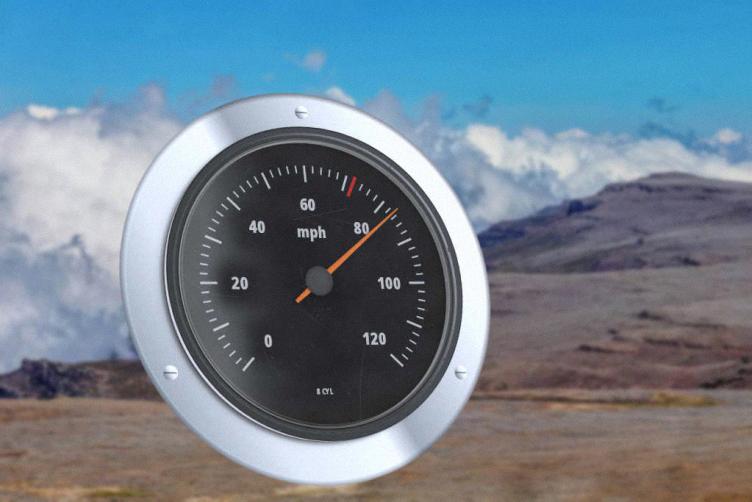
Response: 83 mph
